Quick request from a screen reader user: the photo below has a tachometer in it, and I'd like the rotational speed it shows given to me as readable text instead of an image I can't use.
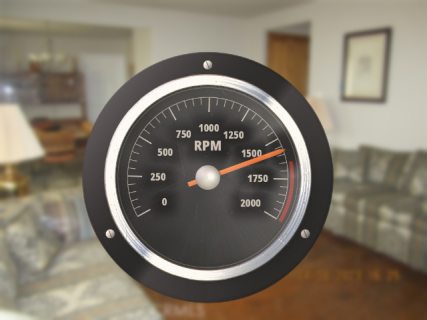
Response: 1575 rpm
